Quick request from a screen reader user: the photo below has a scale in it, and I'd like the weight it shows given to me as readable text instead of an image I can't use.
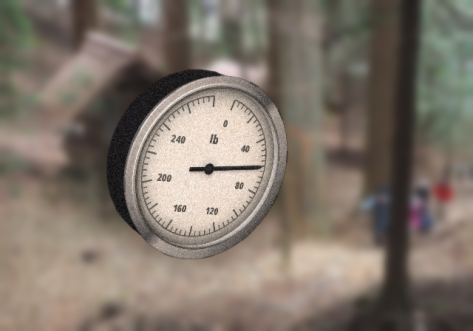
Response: 60 lb
